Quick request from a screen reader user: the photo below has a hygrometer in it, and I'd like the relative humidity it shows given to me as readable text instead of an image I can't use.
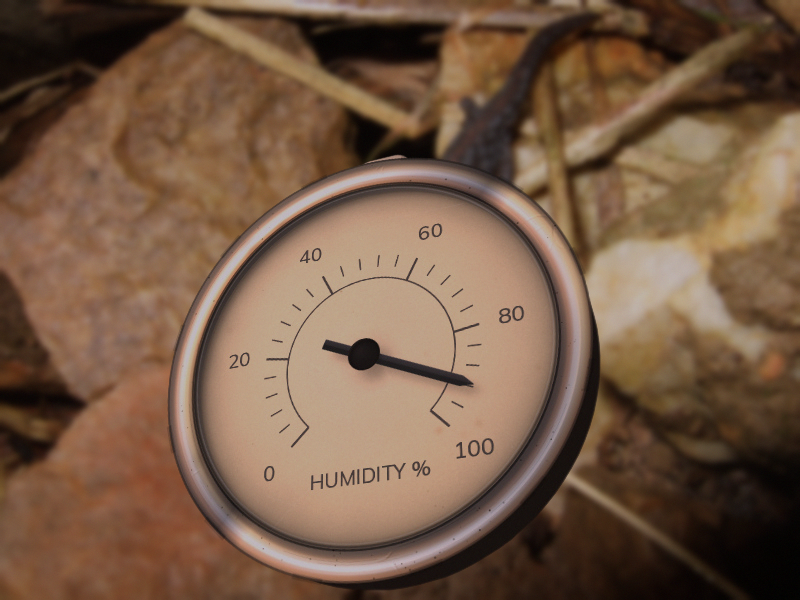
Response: 92 %
